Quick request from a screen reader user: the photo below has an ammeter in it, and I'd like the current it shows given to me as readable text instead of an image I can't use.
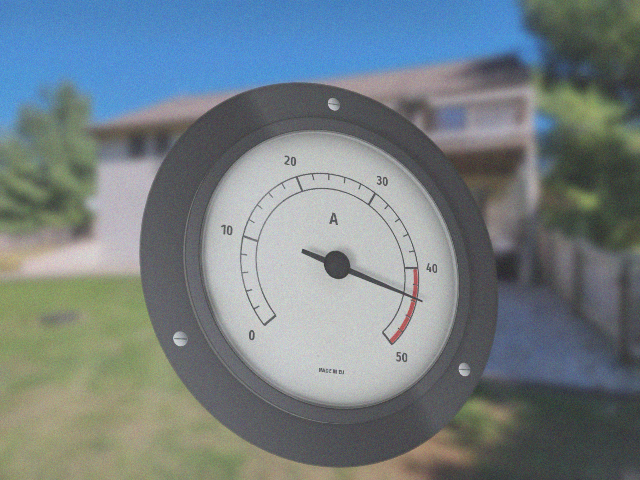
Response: 44 A
